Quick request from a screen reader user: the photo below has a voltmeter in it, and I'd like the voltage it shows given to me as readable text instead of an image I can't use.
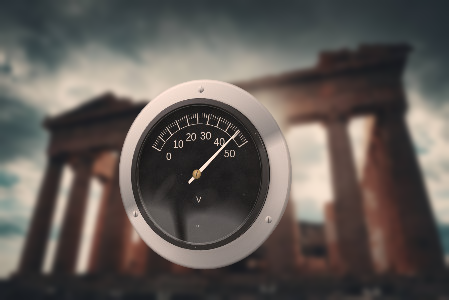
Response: 45 V
